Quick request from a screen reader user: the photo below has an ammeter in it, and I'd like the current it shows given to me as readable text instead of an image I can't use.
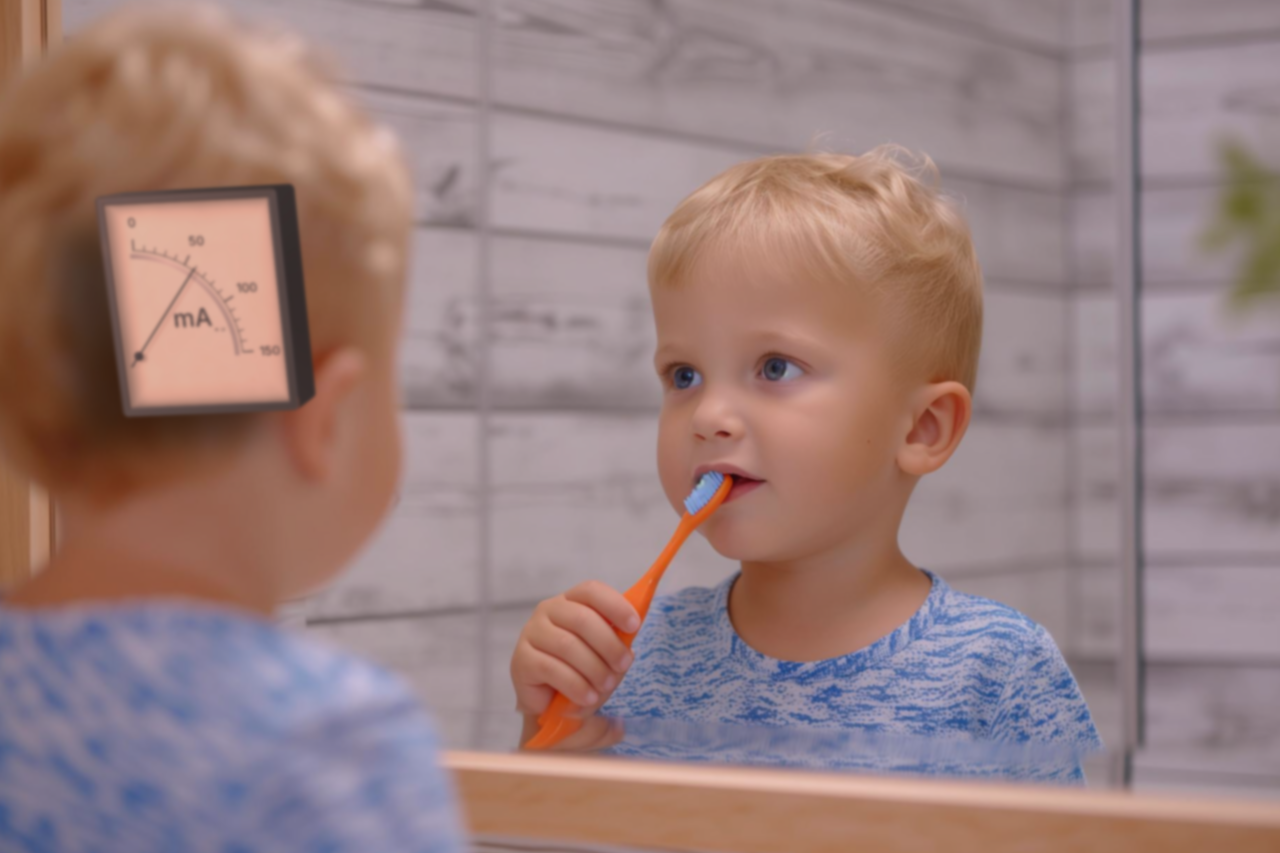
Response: 60 mA
